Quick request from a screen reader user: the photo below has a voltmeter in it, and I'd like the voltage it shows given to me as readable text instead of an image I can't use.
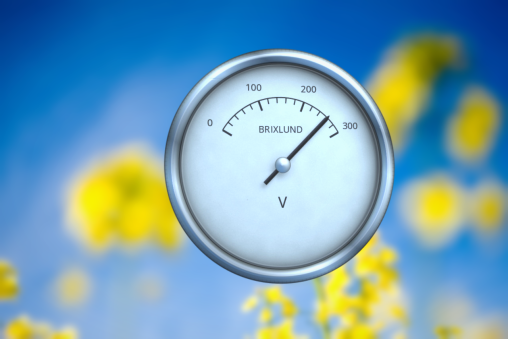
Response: 260 V
